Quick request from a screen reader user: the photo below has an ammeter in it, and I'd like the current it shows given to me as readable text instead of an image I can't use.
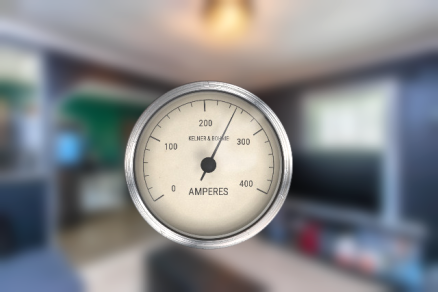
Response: 250 A
